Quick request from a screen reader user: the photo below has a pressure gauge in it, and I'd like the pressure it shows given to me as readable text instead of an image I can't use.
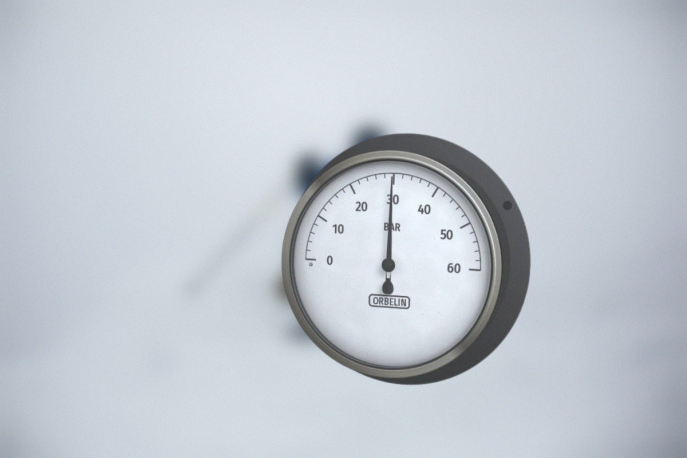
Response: 30 bar
